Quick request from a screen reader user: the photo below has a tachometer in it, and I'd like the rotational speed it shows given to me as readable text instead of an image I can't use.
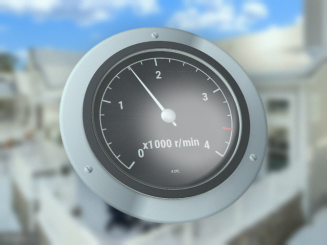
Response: 1600 rpm
